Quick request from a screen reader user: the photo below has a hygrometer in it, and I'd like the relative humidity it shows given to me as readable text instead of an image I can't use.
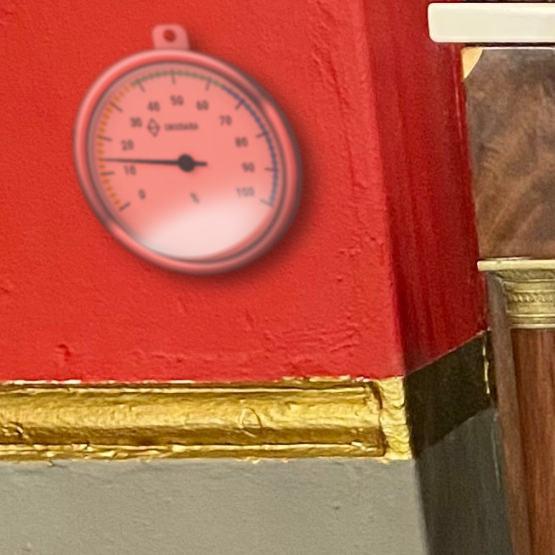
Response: 14 %
